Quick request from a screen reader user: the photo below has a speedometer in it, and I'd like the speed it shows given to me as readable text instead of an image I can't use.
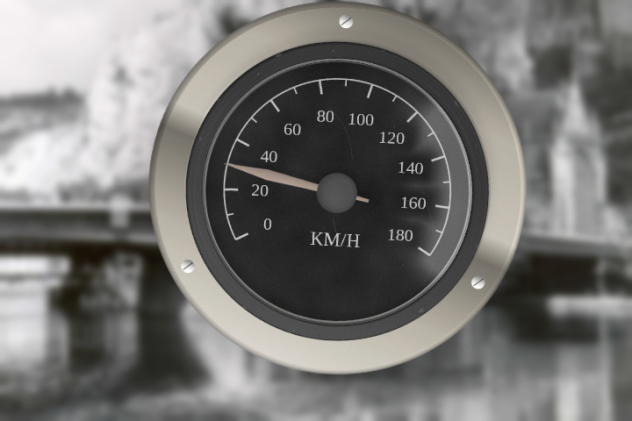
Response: 30 km/h
